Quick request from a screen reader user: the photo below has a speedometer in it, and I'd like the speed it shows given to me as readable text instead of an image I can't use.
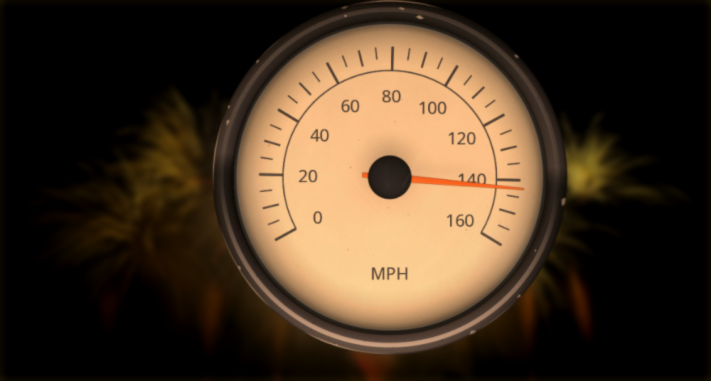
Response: 142.5 mph
